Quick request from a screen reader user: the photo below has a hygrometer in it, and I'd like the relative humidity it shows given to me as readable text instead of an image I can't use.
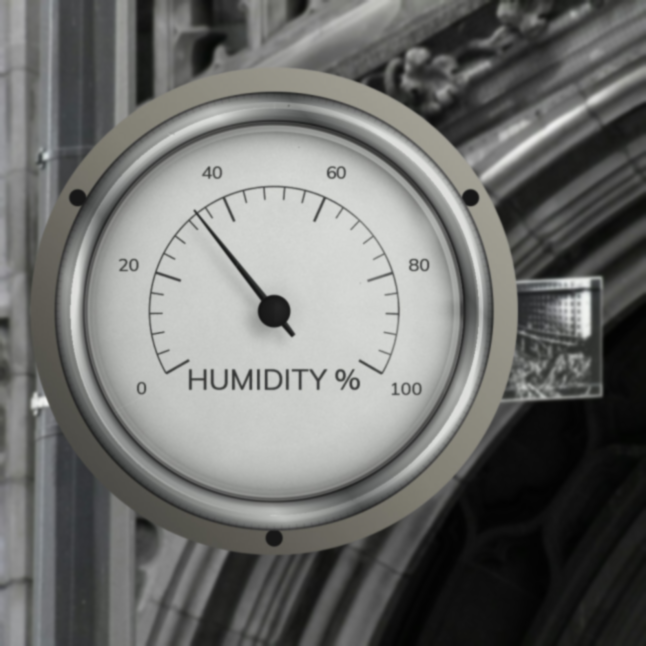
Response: 34 %
